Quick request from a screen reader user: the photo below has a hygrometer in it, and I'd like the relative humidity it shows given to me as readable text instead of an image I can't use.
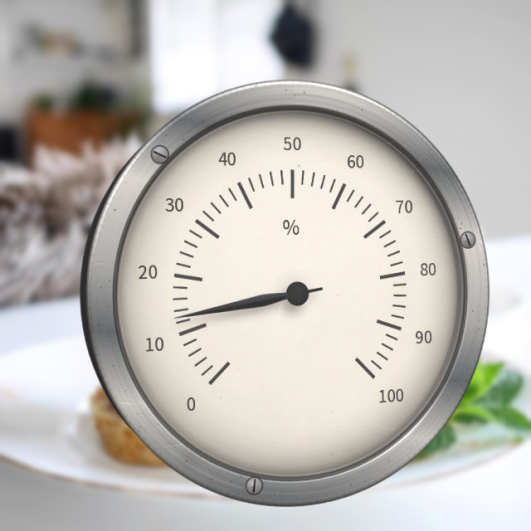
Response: 13 %
